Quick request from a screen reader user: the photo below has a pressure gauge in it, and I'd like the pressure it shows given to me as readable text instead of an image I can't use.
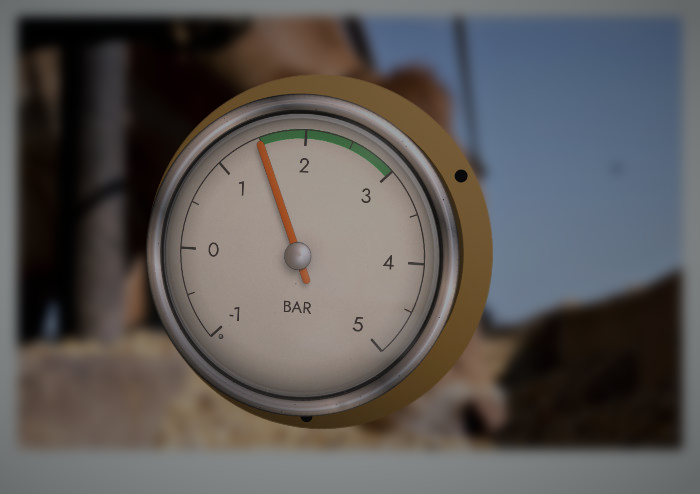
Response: 1.5 bar
